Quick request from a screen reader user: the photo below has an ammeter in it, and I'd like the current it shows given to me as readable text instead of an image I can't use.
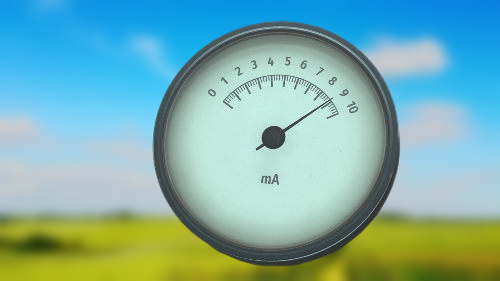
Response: 9 mA
